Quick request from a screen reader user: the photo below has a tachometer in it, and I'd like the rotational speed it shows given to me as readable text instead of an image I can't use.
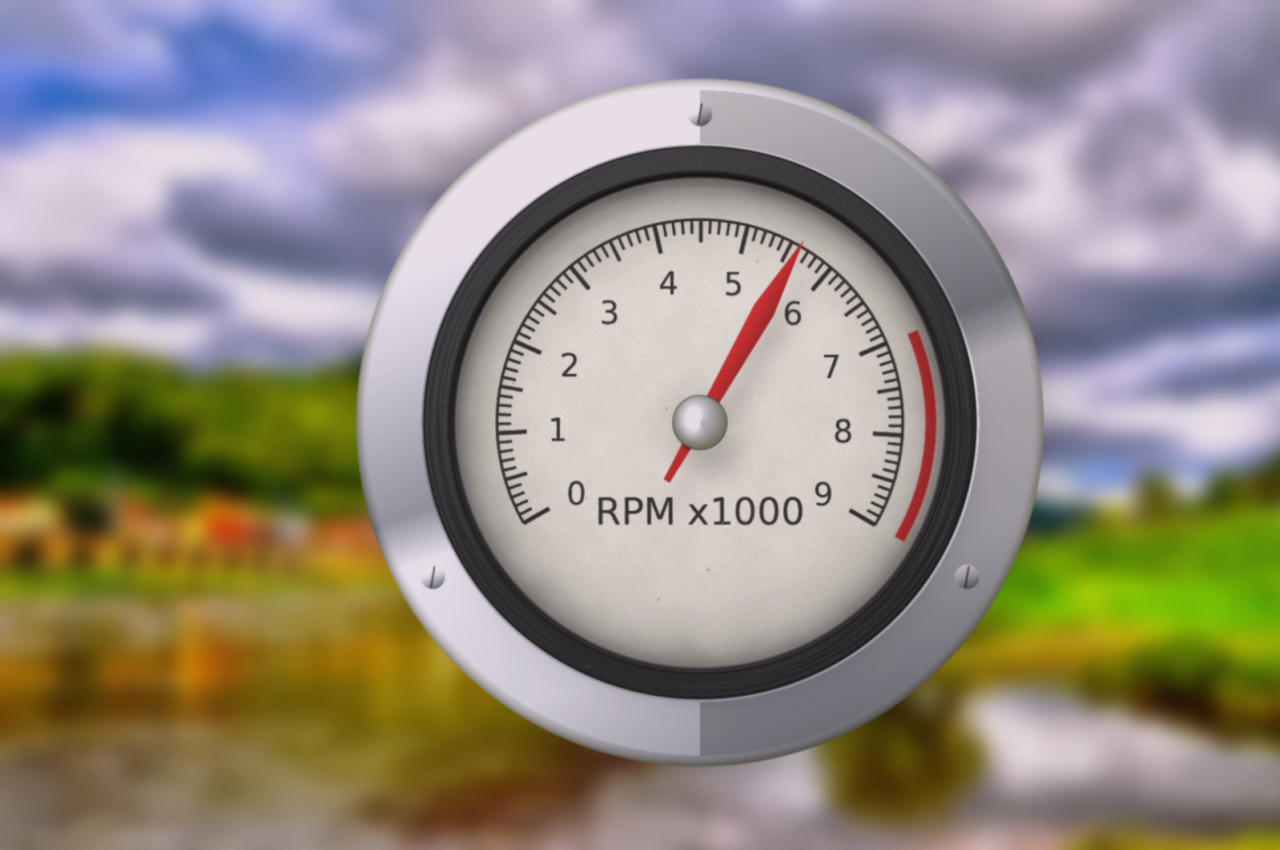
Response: 5600 rpm
